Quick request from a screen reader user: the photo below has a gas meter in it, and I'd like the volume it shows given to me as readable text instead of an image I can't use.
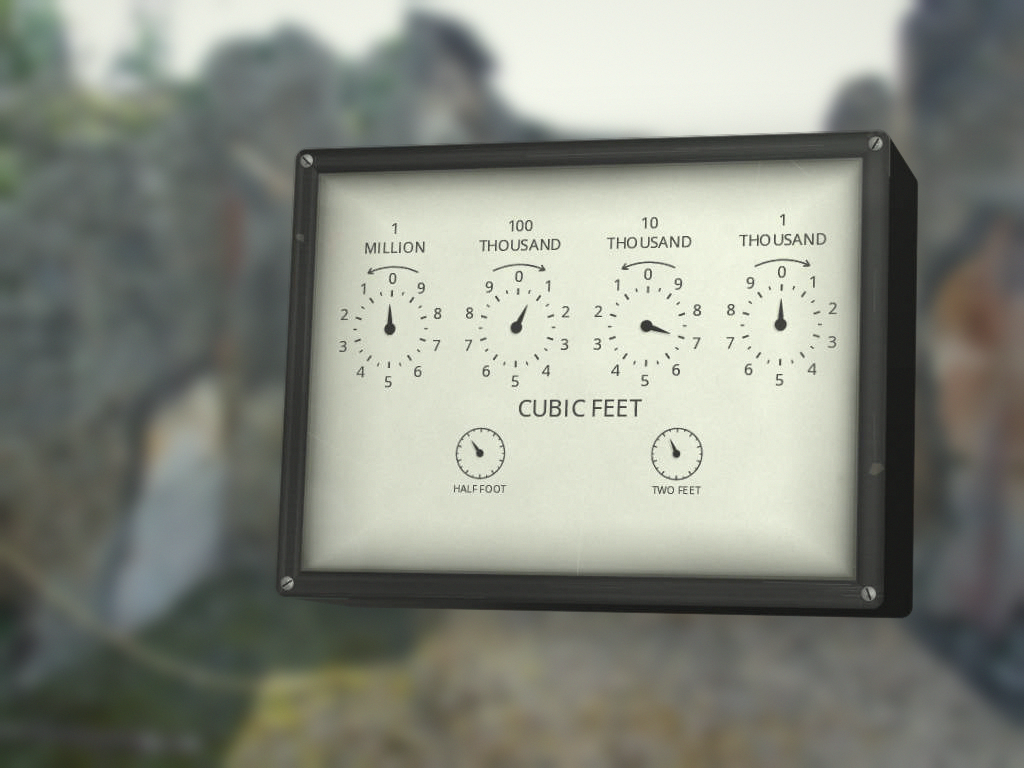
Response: 7000 ft³
